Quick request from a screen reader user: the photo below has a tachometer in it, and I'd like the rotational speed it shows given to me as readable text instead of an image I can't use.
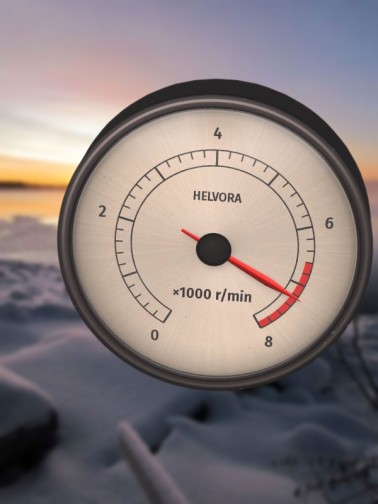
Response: 7200 rpm
